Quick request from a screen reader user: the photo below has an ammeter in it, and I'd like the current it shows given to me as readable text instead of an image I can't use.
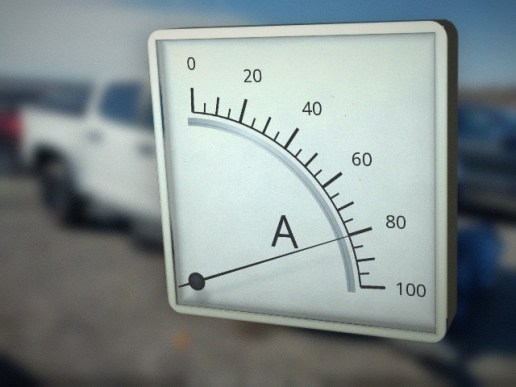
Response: 80 A
